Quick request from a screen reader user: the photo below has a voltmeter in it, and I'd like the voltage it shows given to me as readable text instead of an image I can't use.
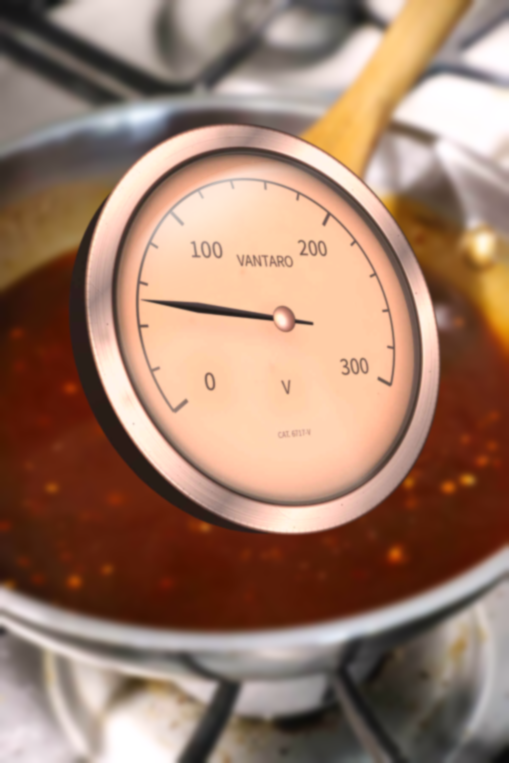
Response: 50 V
